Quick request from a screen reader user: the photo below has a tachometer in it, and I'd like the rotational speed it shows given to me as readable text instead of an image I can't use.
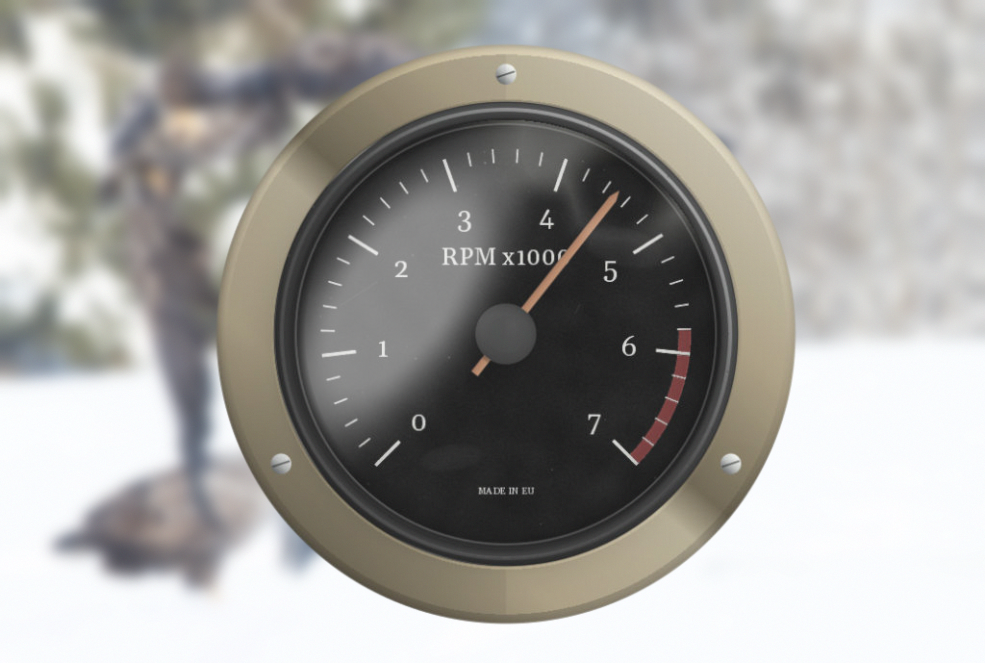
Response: 4500 rpm
